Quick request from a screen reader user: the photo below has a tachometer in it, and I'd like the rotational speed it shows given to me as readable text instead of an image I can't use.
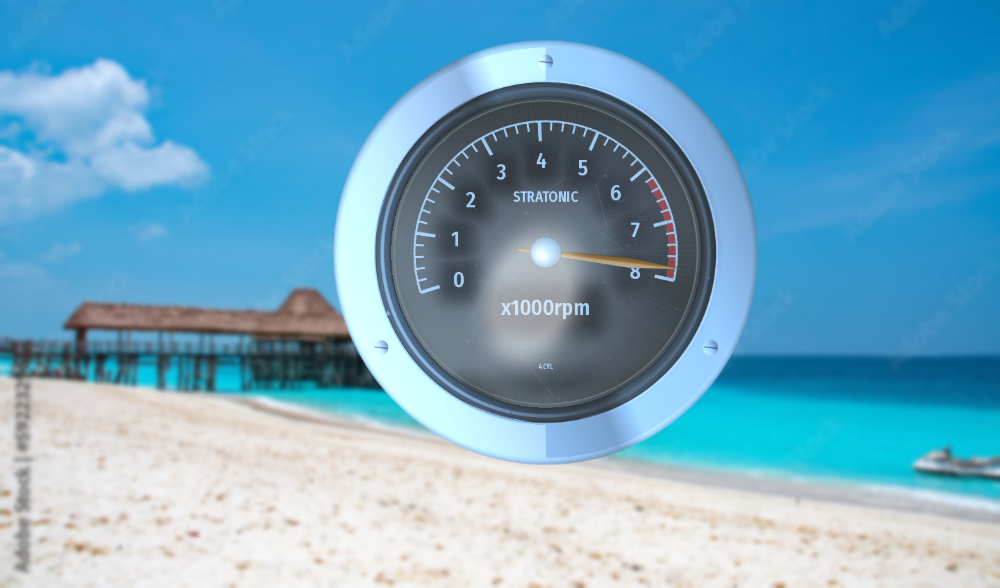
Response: 7800 rpm
